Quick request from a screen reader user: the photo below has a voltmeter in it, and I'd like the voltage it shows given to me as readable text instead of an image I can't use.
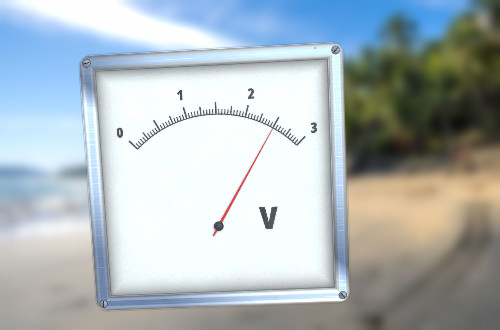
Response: 2.5 V
